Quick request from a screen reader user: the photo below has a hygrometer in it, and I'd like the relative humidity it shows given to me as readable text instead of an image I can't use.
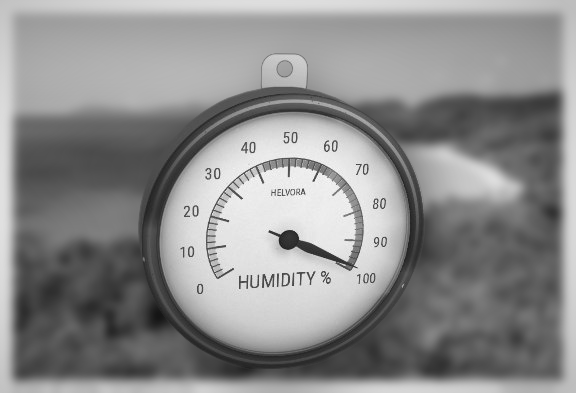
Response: 98 %
